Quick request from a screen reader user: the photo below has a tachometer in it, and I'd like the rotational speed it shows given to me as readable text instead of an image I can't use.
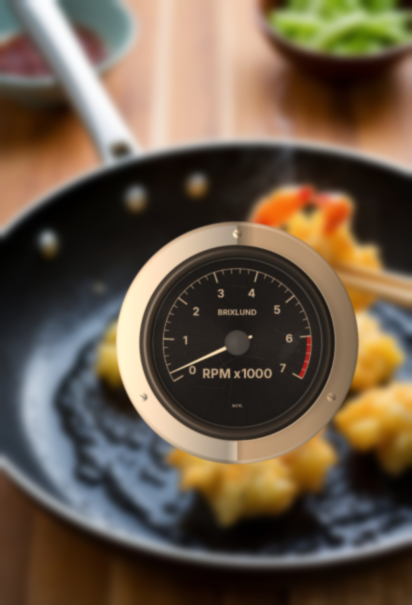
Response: 200 rpm
